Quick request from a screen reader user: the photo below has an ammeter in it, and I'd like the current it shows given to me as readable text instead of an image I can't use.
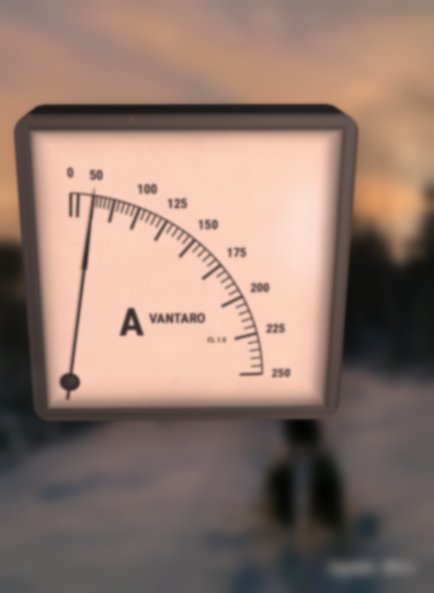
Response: 50 A
